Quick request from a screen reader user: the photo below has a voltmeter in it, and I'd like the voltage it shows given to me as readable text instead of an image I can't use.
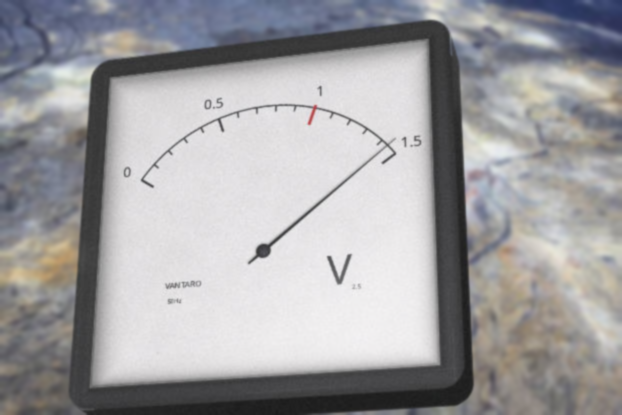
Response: 1.45 V
